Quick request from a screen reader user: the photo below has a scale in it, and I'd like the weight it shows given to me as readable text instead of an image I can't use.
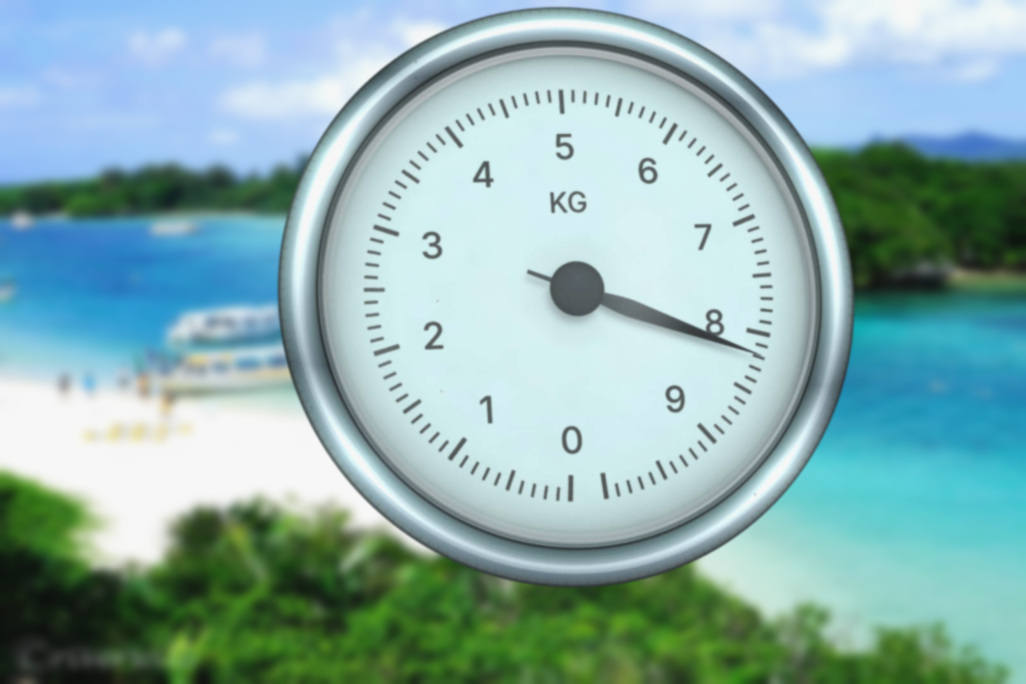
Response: 8.2 kg
